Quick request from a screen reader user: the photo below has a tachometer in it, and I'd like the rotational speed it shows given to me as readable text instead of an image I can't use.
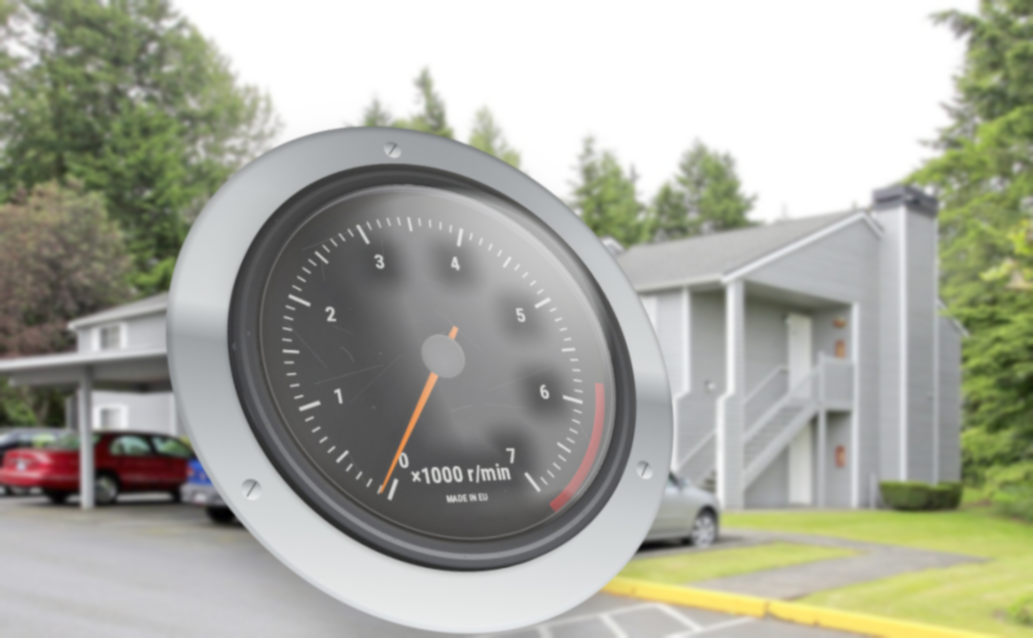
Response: 100 rpm
